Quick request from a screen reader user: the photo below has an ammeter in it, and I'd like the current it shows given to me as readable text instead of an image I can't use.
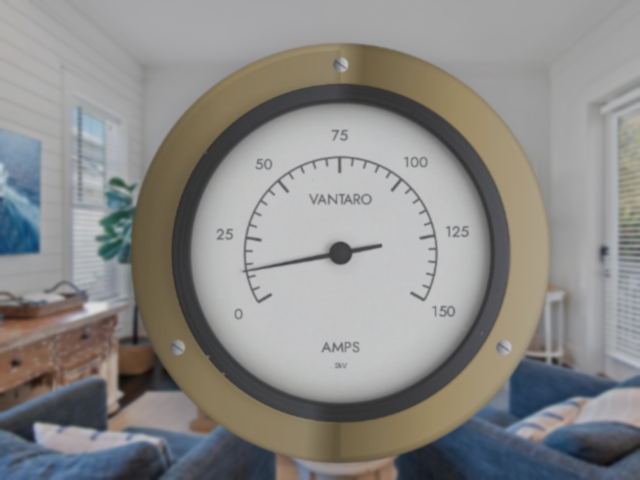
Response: 12.5 A
